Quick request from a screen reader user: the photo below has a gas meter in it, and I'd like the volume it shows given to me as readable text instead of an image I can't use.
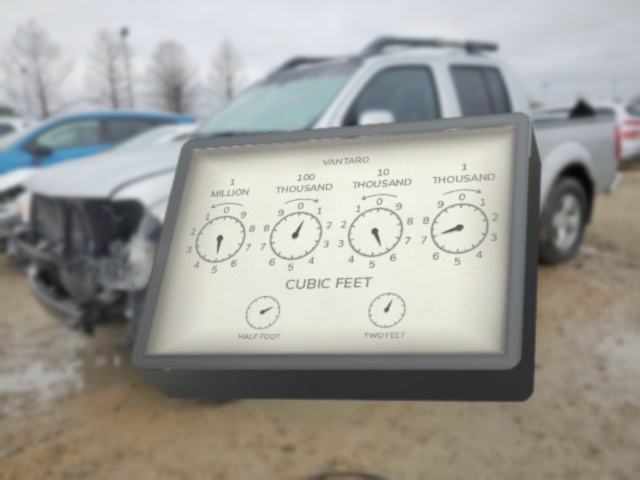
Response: 505700 ft³
